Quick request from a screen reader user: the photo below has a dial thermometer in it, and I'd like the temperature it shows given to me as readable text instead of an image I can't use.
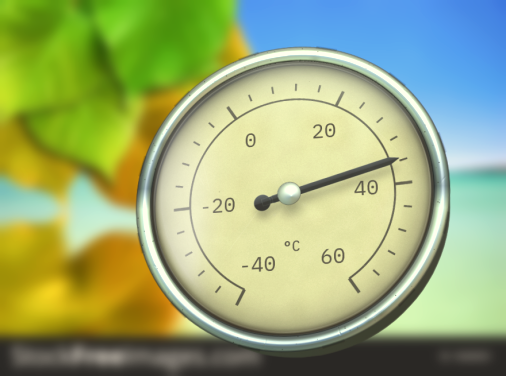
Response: 36 °C
